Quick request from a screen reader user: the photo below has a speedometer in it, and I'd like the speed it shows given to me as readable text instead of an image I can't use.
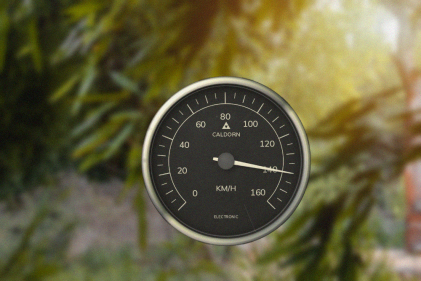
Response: 140 km/h
